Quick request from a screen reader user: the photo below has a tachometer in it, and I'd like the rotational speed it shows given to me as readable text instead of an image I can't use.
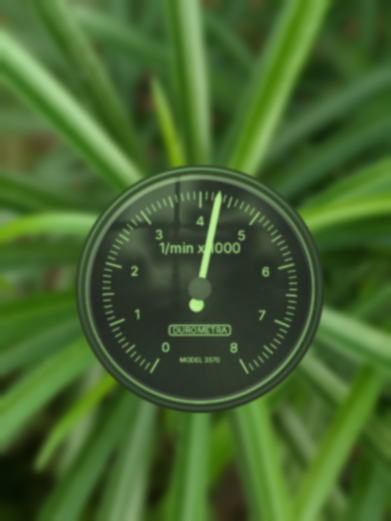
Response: 4300 rpm
